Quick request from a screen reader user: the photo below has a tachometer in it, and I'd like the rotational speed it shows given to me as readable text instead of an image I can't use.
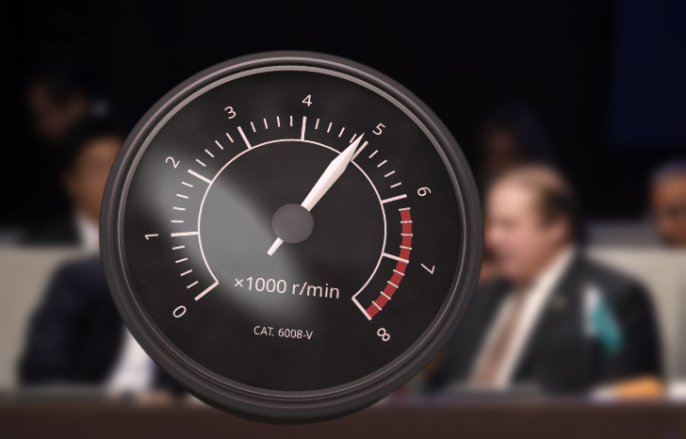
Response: 4900 rpm
